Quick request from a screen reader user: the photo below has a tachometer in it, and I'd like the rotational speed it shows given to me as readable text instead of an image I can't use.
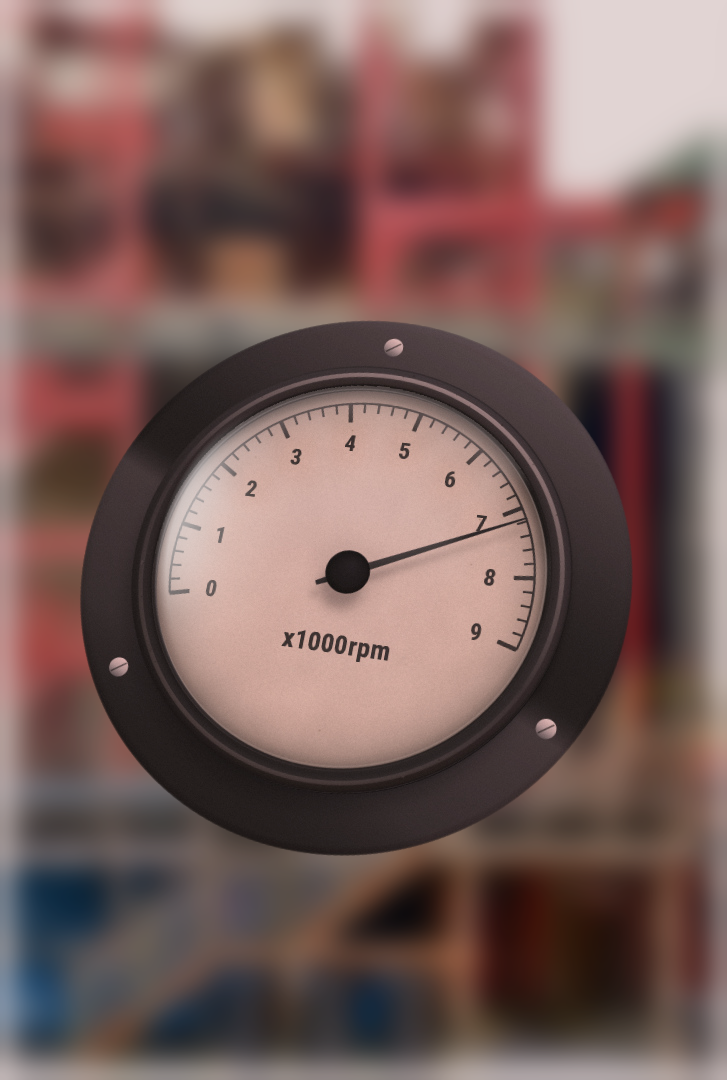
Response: 7200 rpm
